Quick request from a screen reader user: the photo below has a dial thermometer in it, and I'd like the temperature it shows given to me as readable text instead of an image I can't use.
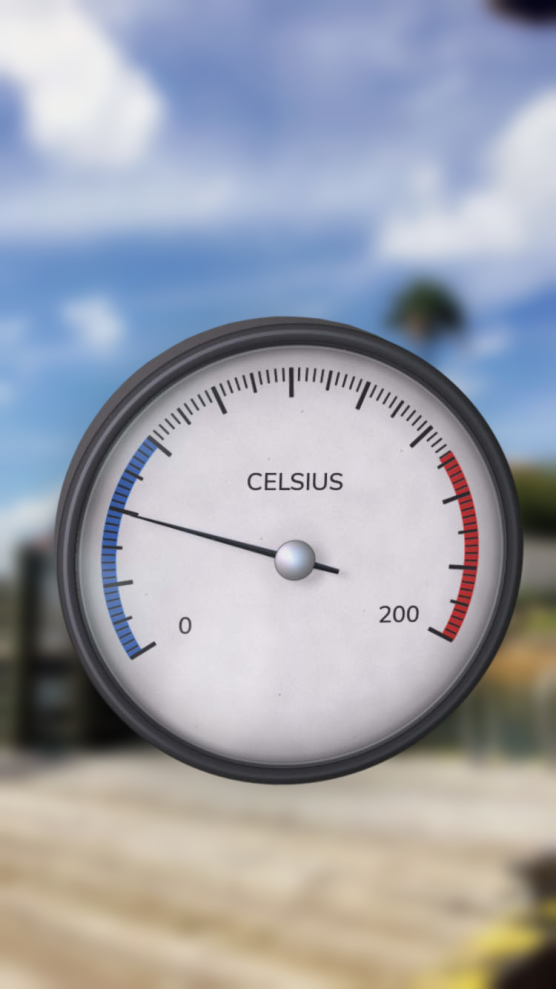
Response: 40 °C
